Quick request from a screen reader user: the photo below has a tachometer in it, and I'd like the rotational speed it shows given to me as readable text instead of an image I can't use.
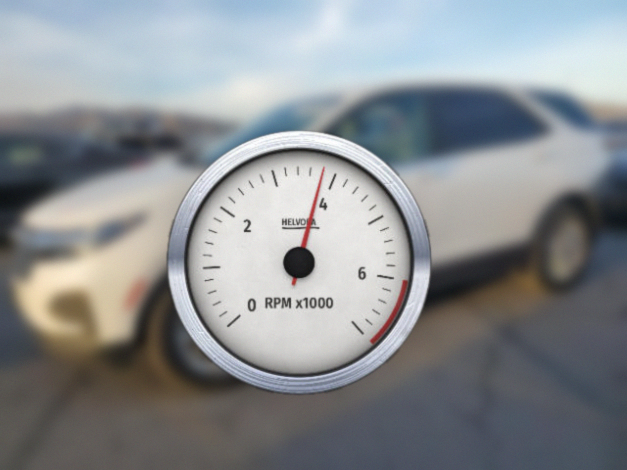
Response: 3800 rpm
